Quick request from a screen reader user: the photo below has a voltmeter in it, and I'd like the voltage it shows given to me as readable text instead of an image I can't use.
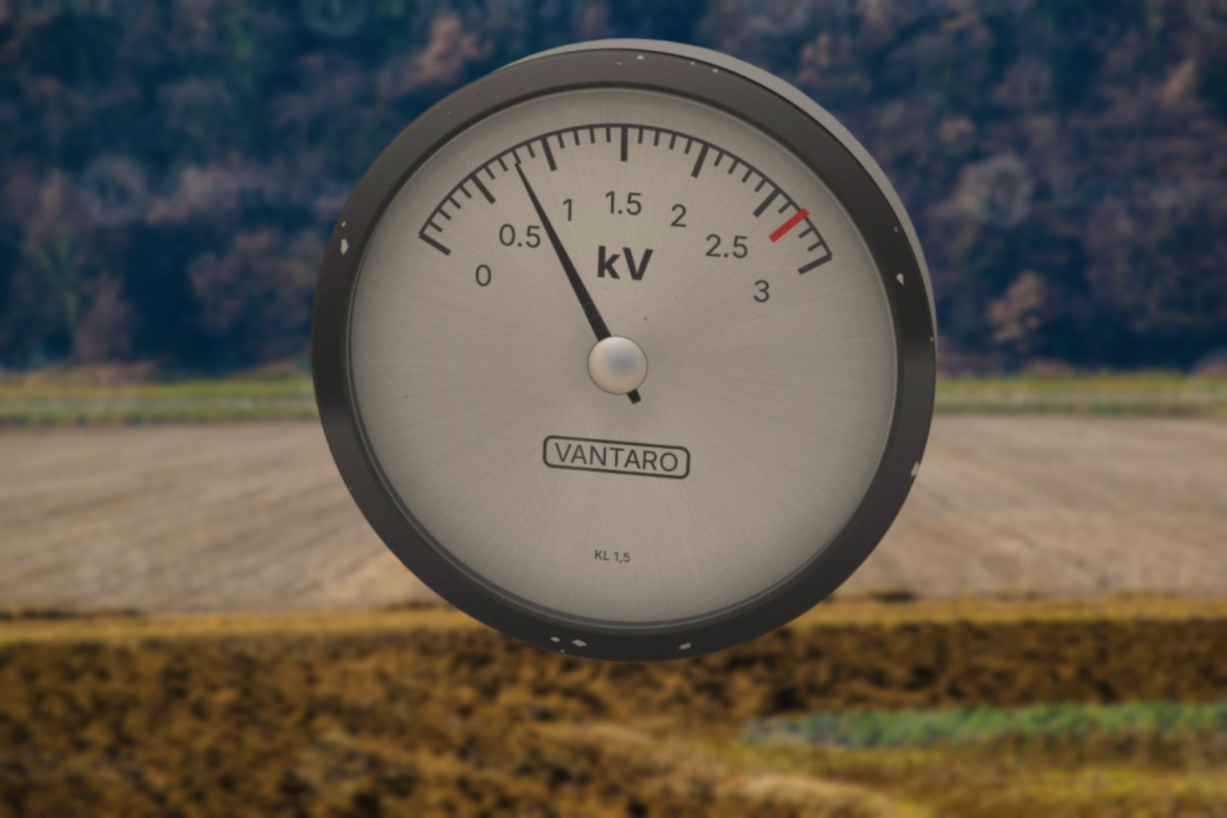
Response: 0.8 kV
